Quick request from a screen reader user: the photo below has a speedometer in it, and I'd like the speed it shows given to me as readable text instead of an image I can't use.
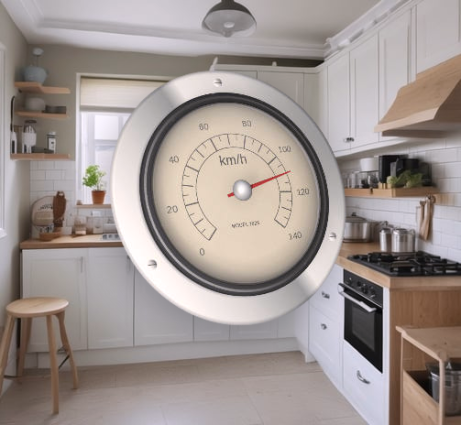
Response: 110 km/h
